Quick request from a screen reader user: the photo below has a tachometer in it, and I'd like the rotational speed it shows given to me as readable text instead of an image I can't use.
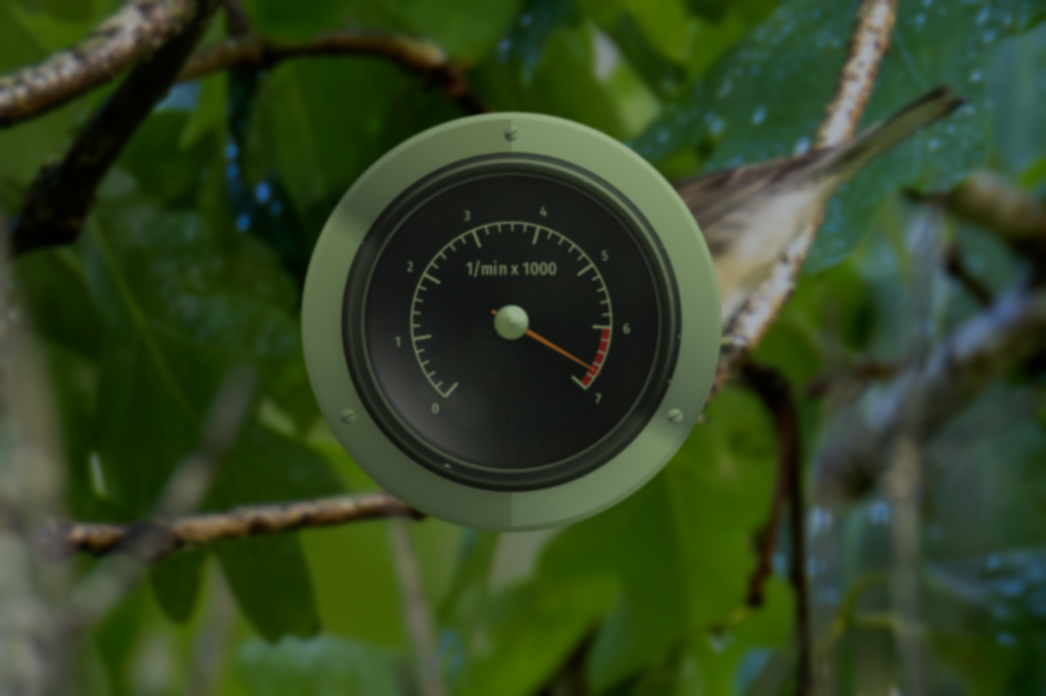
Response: 6700 rpm
